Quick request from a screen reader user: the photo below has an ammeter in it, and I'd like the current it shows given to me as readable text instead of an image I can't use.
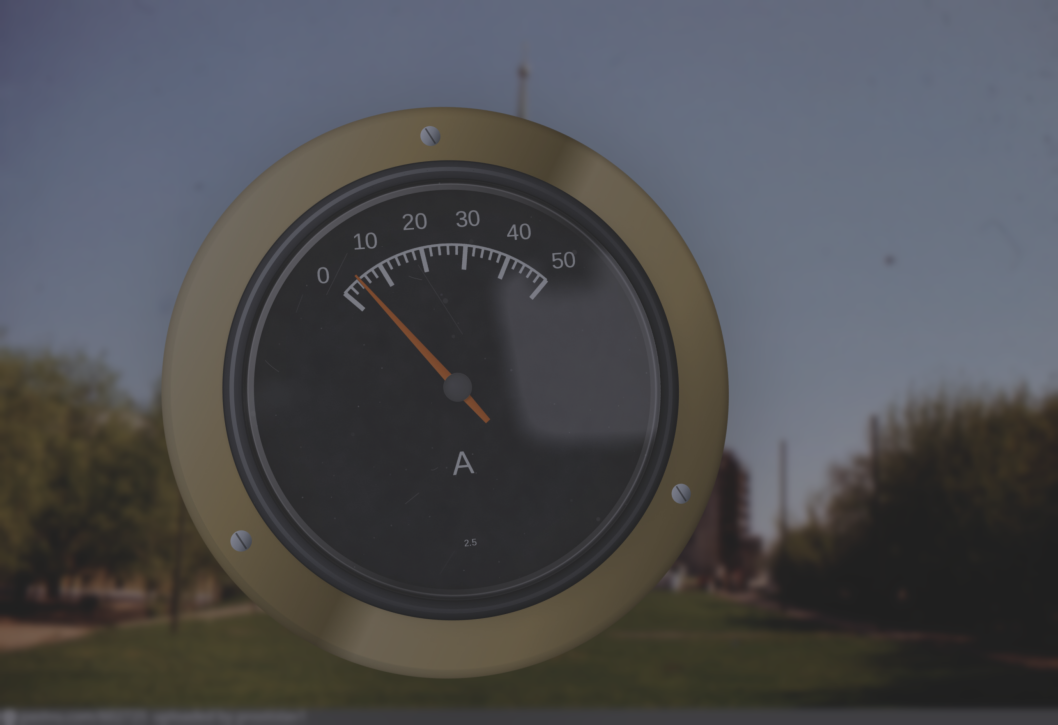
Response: 4 A
